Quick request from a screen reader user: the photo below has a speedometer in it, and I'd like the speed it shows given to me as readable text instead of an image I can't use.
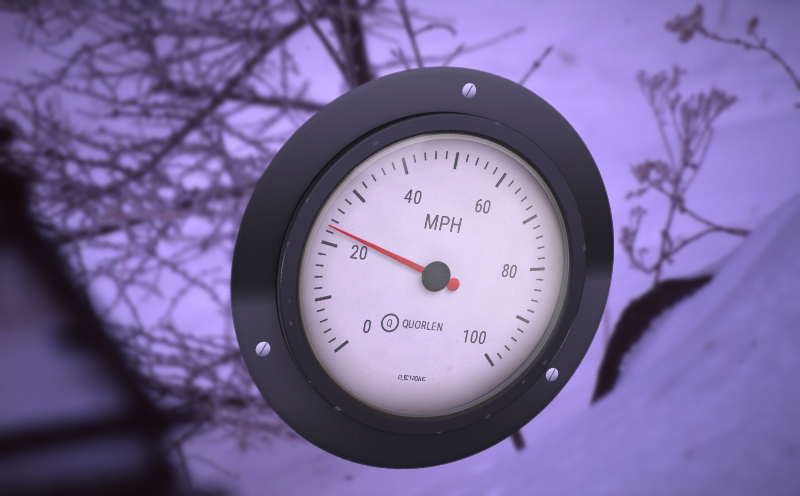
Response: 23 mph
